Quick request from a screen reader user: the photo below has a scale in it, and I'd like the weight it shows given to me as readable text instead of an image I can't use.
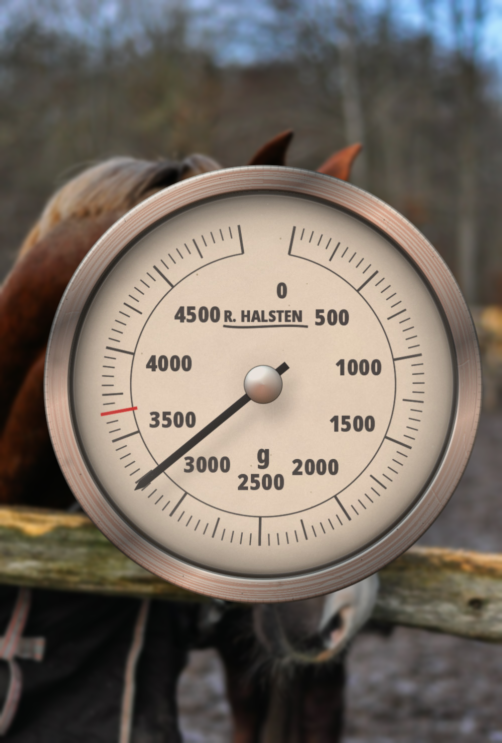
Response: 3225 g
